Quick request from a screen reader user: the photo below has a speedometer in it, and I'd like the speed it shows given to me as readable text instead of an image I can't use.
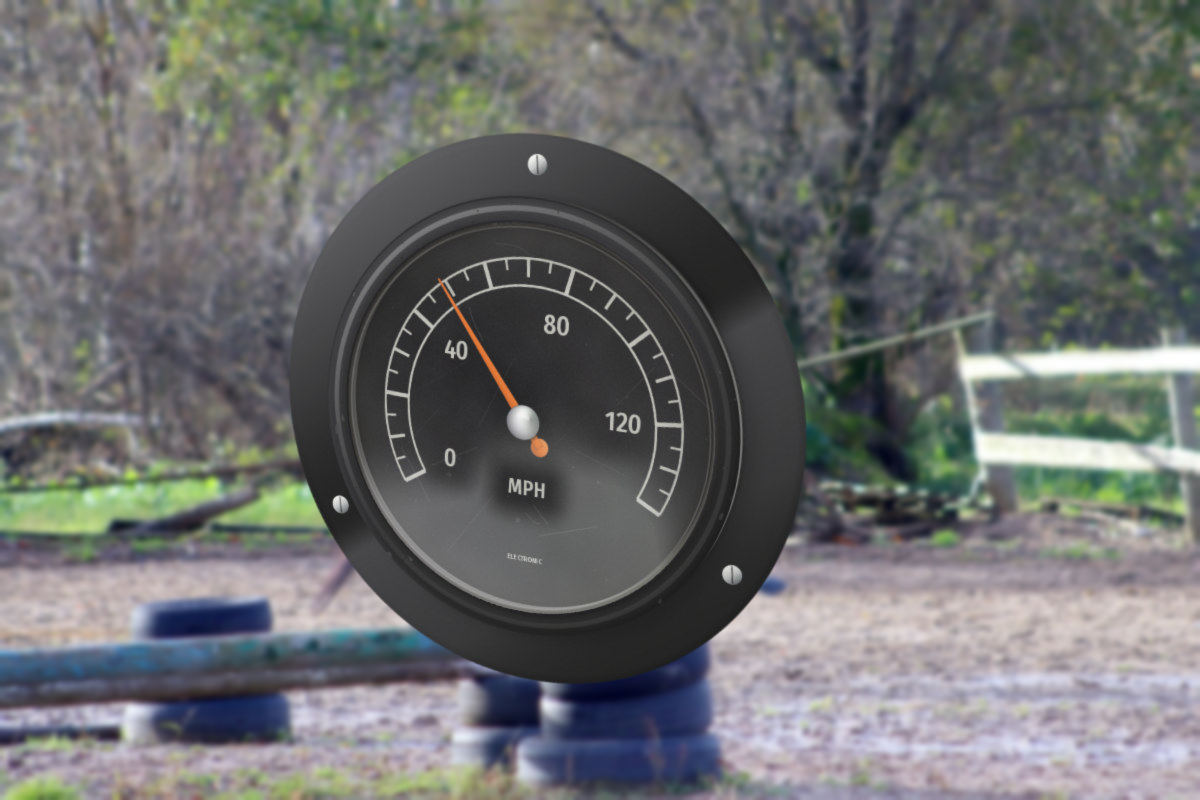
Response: 50 mph
